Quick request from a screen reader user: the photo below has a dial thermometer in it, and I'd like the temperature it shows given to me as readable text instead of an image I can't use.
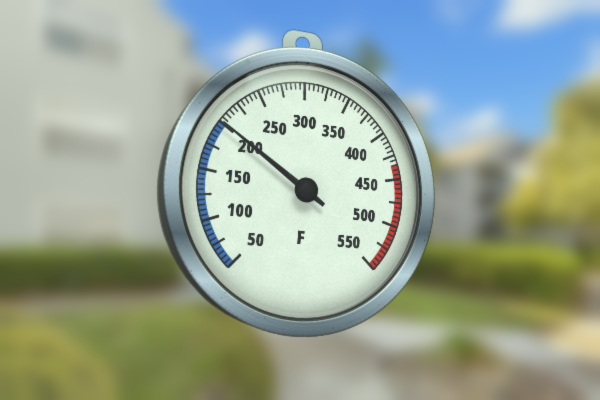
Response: 200 °F
